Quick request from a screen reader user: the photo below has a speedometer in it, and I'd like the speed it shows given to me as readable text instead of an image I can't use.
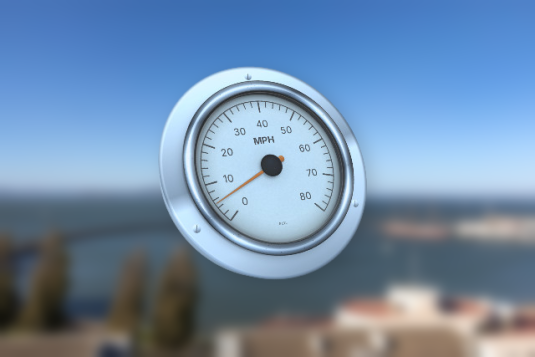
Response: 5 mph
